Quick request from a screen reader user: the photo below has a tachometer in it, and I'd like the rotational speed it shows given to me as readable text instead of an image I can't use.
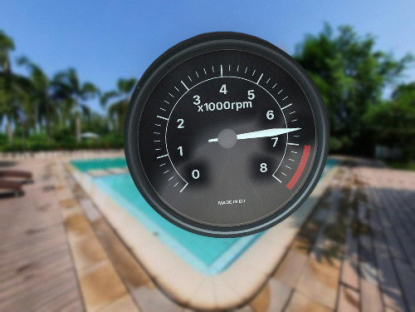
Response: 6600 rpm
